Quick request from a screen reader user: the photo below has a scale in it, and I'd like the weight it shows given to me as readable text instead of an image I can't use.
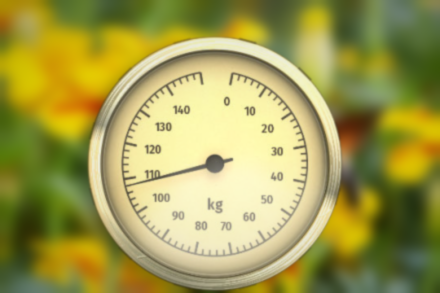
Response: 108 kg
